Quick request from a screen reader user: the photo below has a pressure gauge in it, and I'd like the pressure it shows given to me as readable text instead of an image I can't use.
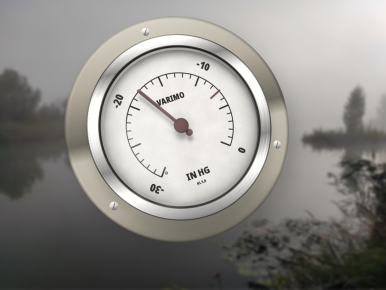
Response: -18 inHg
